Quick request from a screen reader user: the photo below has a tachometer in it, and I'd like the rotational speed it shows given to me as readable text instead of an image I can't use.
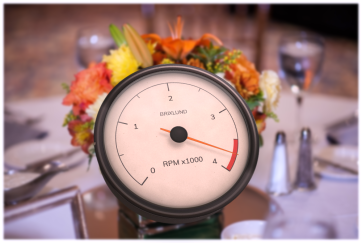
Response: 3750 rpm
